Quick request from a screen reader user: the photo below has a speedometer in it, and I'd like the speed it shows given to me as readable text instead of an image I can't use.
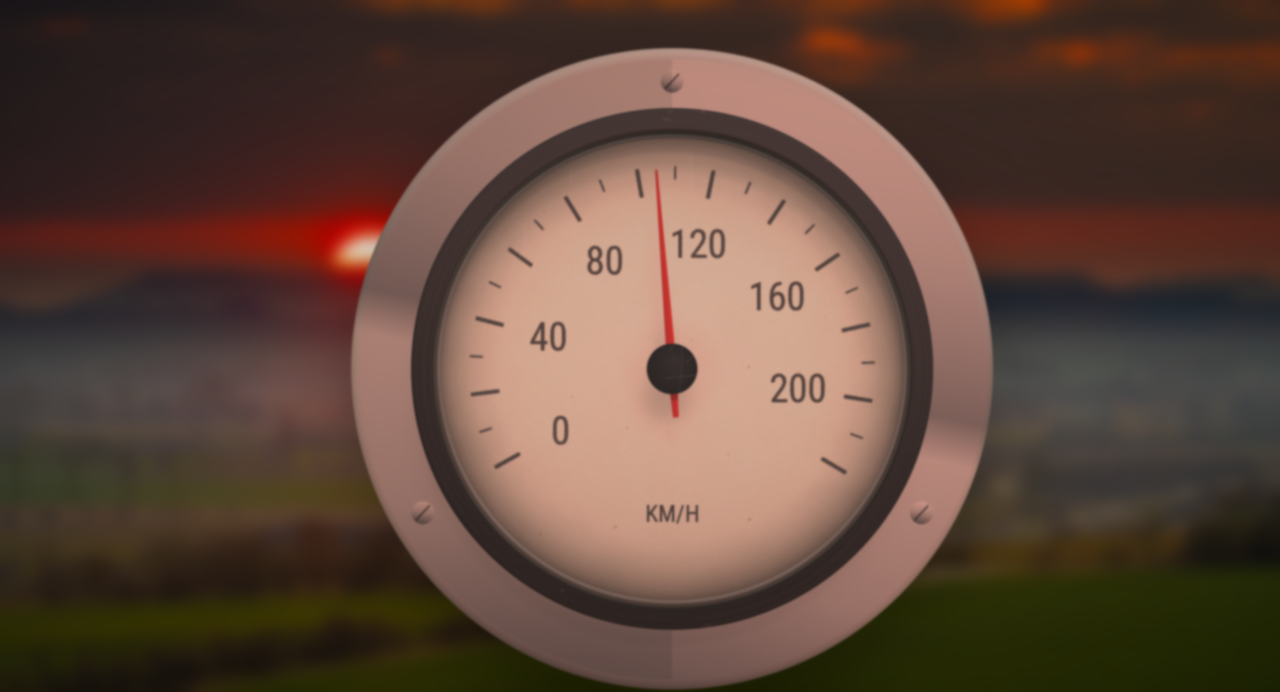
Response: 105 km/h
